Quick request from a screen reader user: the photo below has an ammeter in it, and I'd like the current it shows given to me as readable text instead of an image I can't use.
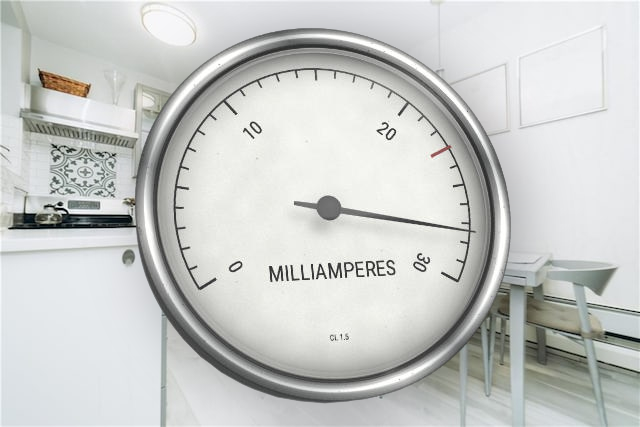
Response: 27.5 mA
